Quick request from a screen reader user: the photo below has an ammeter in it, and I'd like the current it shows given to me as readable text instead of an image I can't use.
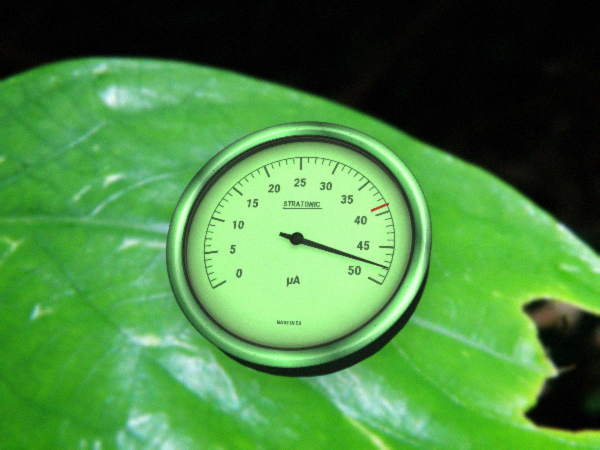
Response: 48 µA
